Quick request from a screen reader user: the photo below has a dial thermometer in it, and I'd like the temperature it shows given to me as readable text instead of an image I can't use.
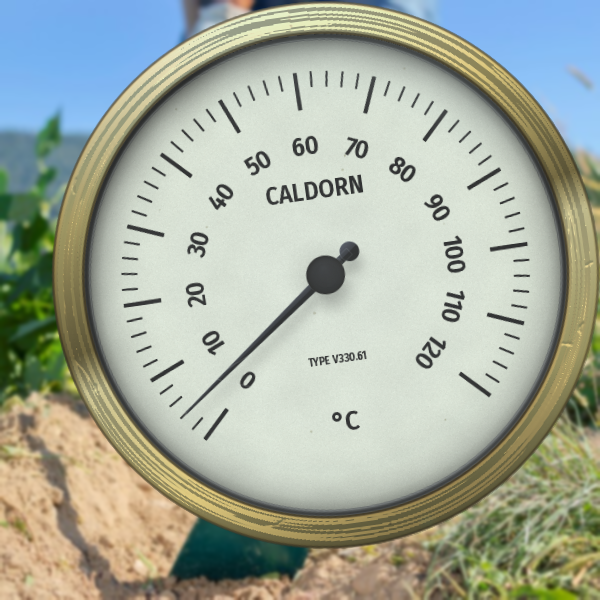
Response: 4 °C
